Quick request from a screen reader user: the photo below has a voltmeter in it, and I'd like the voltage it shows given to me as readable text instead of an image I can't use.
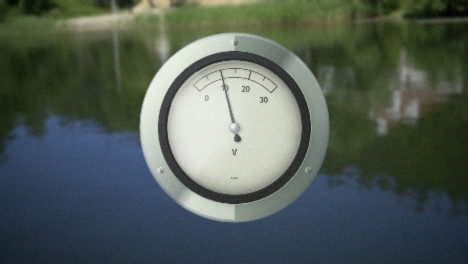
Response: 10 V
